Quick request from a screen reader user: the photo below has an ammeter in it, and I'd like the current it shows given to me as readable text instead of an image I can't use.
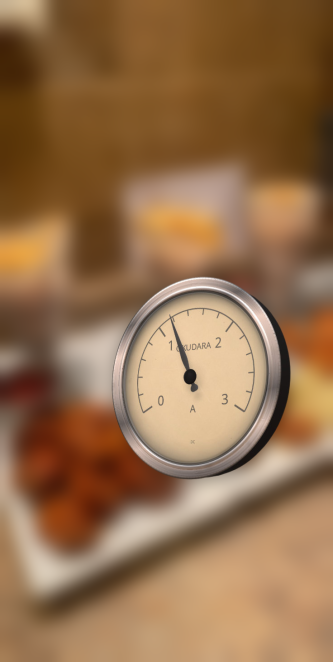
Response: 1.2 A
